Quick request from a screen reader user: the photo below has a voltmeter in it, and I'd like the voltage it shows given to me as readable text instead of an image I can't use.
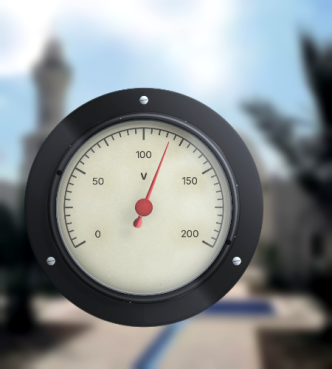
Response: 117.5 V
